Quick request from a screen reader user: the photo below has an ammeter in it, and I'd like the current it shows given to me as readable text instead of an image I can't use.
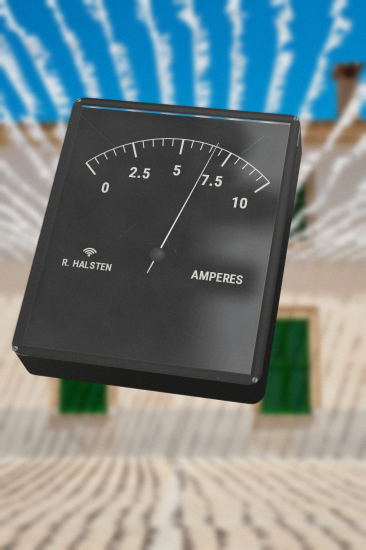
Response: 6.75 A
